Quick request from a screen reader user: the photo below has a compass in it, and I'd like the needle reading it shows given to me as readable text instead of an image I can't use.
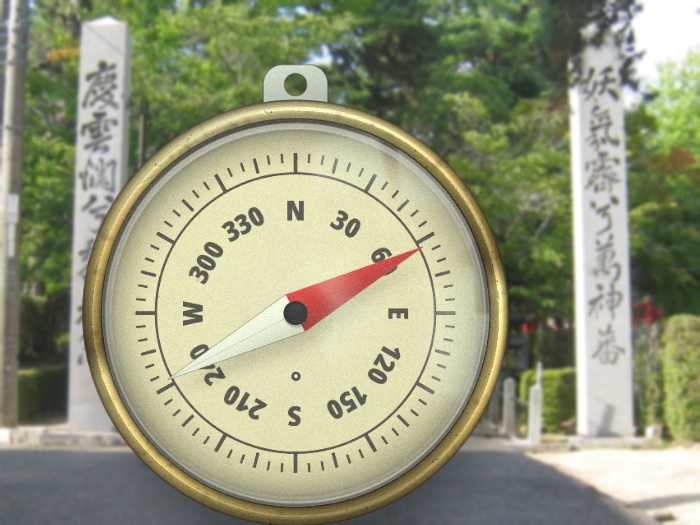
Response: 62.5 °
